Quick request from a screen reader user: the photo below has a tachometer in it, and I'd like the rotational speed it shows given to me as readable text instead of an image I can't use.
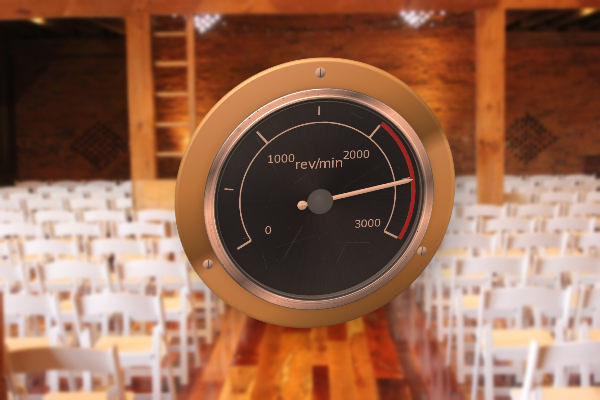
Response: 2500 rpm
